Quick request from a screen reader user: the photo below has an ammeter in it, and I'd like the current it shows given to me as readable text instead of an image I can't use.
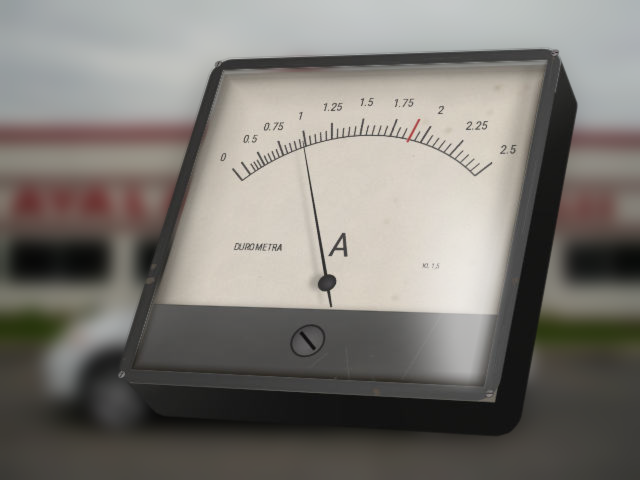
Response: 1 A
